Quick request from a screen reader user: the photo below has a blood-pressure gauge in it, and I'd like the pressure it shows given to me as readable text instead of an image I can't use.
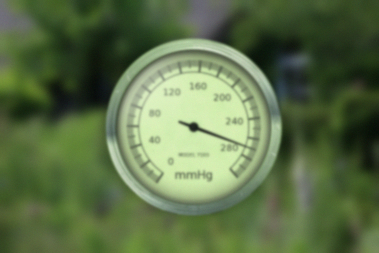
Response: 270 mmHg
